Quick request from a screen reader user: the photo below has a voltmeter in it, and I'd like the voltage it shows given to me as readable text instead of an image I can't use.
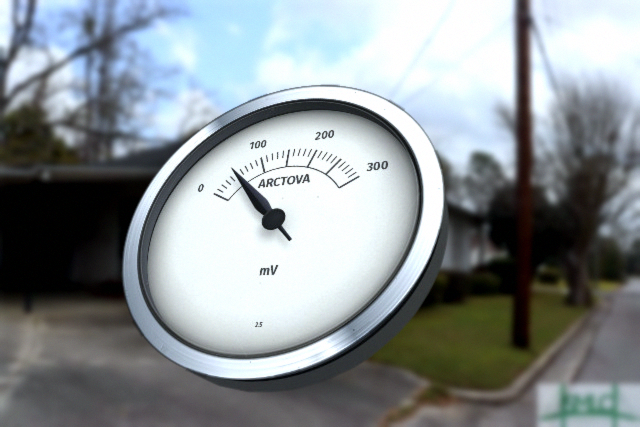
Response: 50 mV
